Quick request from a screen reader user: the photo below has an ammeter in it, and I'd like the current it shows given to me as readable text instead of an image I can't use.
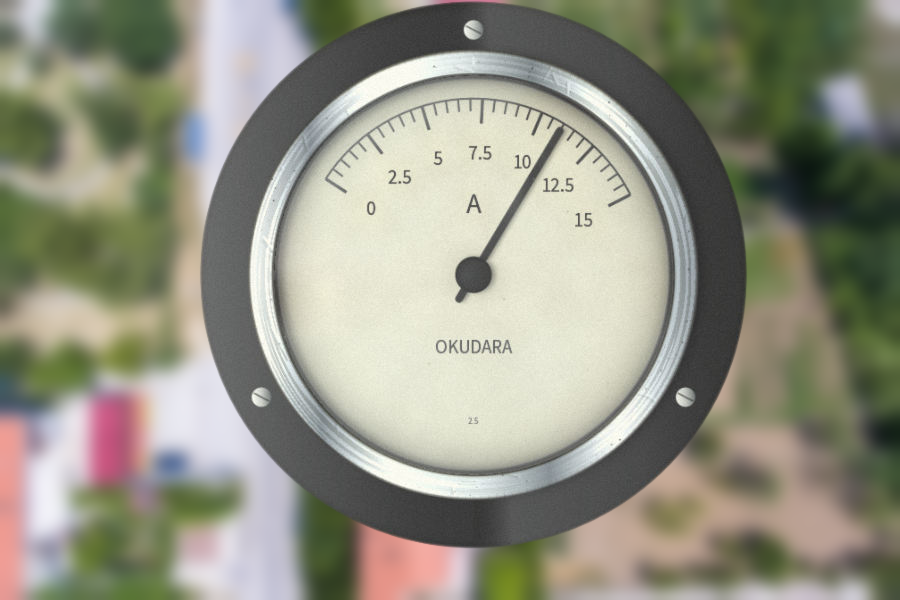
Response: 11 A
